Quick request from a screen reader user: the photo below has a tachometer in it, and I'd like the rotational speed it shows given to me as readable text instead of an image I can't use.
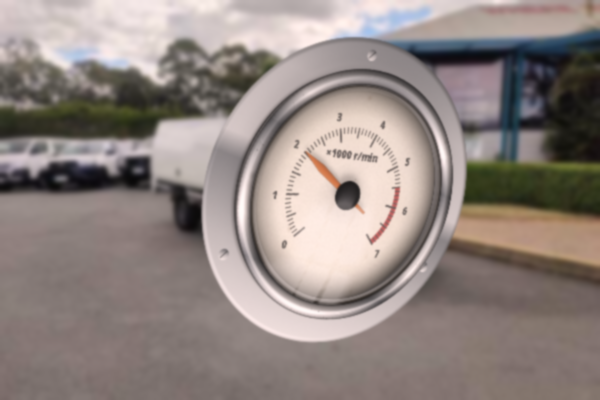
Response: 2000 rpm
